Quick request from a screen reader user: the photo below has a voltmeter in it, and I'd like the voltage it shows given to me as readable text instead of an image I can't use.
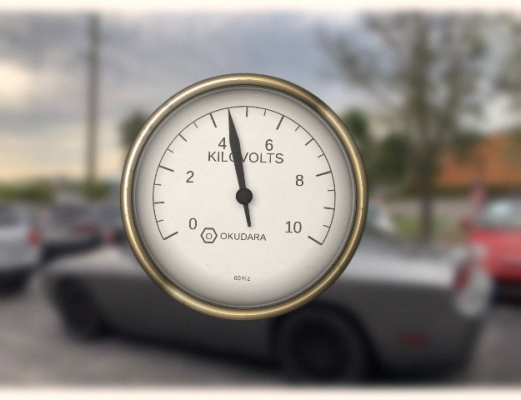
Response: 4.5 kV
